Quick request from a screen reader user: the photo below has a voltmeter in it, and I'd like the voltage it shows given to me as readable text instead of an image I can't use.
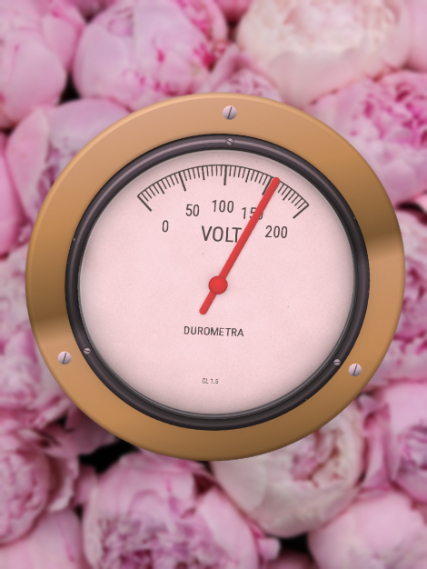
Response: 155 V
